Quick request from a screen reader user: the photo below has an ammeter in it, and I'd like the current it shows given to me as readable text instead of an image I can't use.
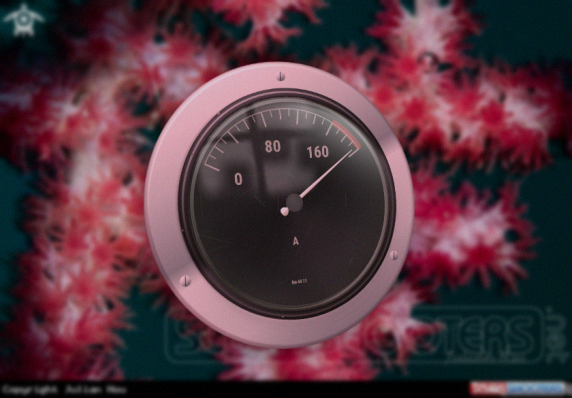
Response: 195 A
